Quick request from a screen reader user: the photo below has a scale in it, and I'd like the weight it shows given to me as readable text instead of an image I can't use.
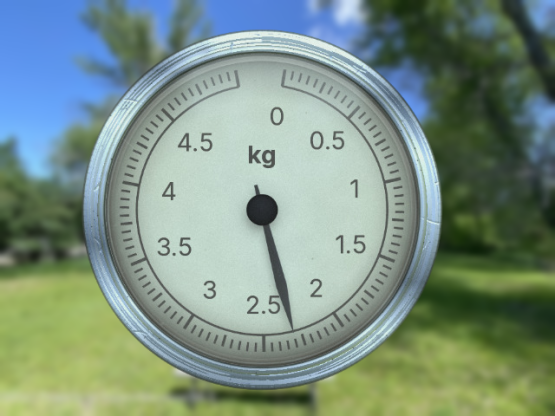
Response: 2.3 kg
